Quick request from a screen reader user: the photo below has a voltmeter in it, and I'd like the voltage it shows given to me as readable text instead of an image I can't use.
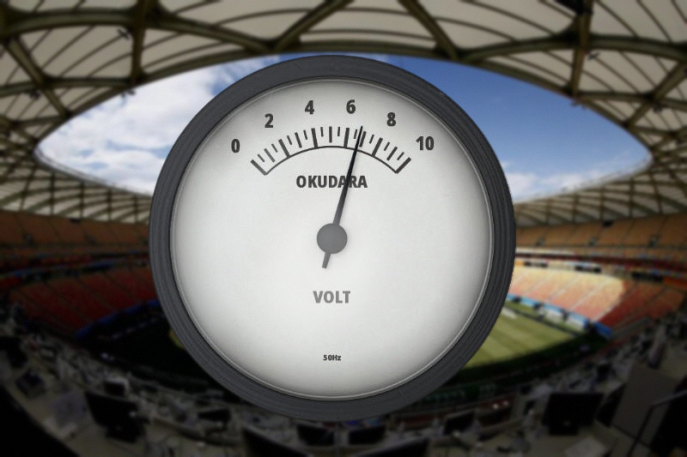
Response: 6.75 V
